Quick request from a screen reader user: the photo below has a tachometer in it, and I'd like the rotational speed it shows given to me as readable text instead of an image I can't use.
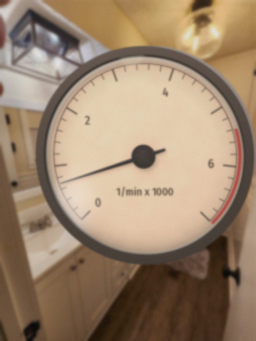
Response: 700 rpm
